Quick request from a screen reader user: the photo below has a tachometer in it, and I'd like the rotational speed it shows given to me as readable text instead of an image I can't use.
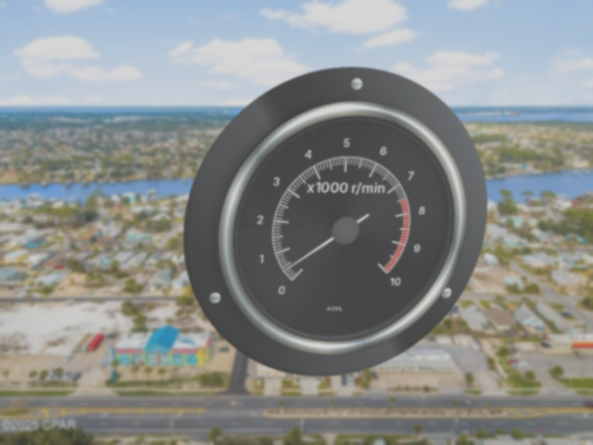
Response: 500 rpm
